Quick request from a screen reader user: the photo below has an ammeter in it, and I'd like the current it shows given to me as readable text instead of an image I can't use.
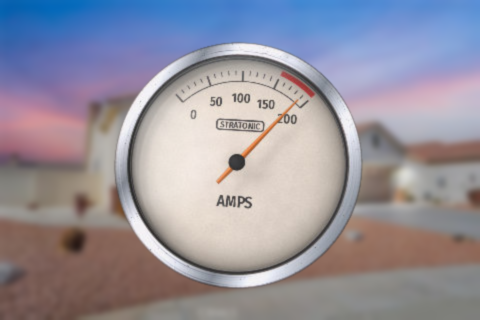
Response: 190 A
